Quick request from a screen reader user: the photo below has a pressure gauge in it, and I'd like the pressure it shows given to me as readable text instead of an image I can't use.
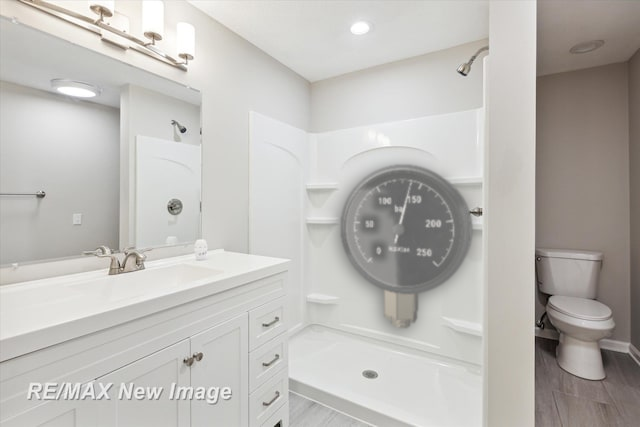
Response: 140 bar
